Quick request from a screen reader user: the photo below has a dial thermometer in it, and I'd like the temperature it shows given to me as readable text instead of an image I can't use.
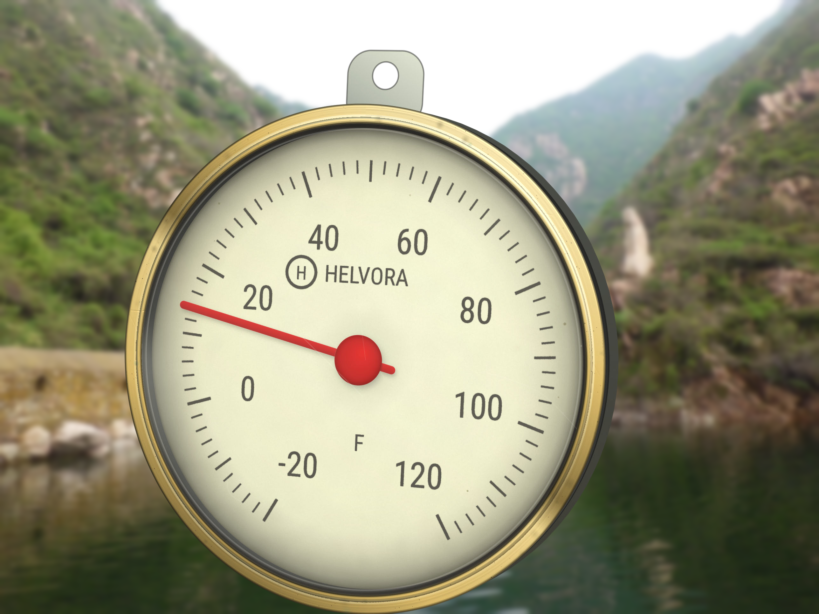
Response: 14 °F
